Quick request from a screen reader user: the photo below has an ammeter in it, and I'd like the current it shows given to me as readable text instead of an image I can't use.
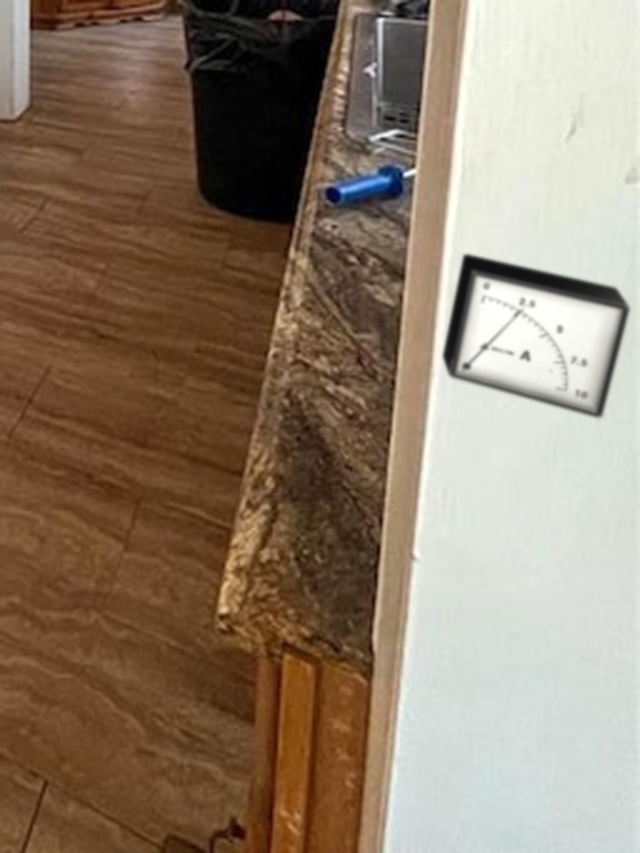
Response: 2.5 A
